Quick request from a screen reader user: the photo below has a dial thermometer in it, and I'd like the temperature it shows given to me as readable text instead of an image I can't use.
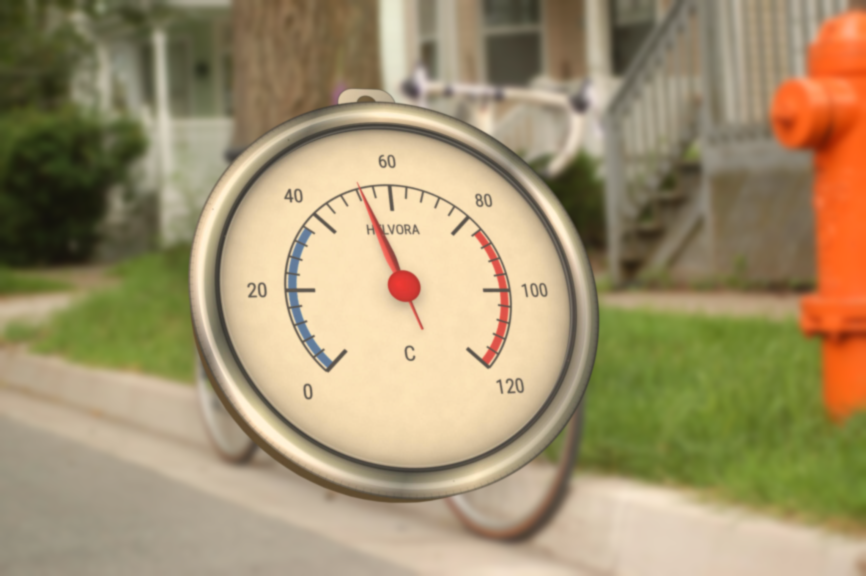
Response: 52 °C
